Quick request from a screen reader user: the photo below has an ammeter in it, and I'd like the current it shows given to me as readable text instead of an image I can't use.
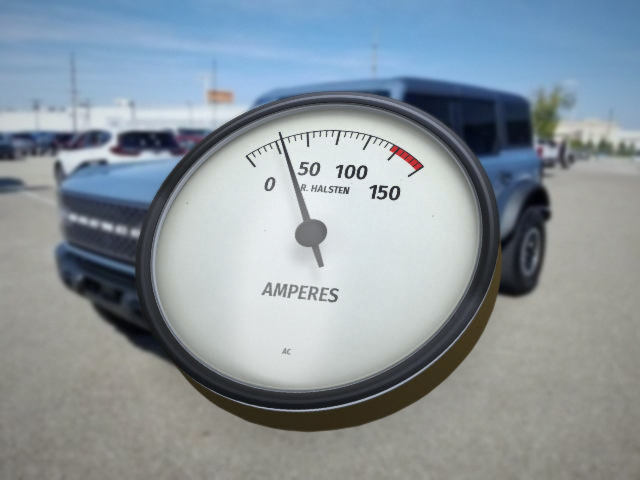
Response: 30 A
